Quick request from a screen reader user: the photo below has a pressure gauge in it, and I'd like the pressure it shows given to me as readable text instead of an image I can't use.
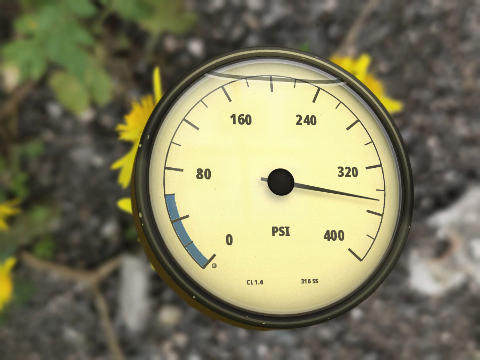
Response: 350 psi
